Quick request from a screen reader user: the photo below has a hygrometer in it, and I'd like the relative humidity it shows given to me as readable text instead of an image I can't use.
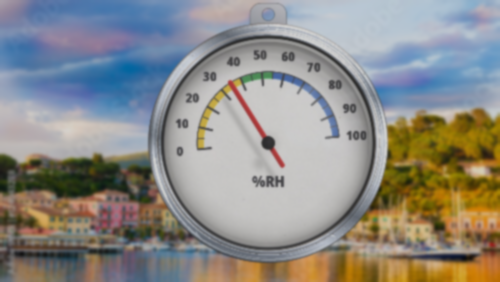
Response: 35 %
